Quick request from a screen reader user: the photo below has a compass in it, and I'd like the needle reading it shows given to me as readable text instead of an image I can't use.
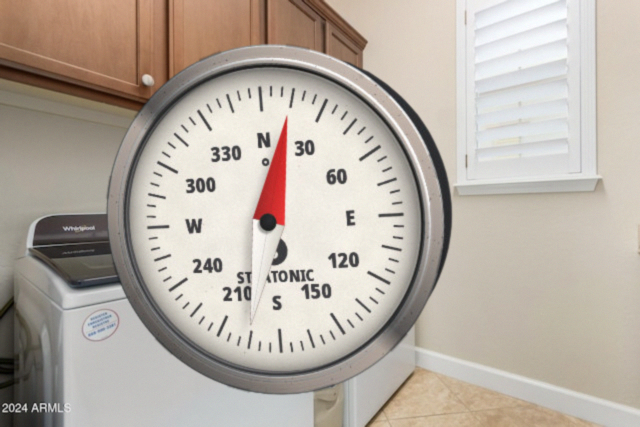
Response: 15 °
